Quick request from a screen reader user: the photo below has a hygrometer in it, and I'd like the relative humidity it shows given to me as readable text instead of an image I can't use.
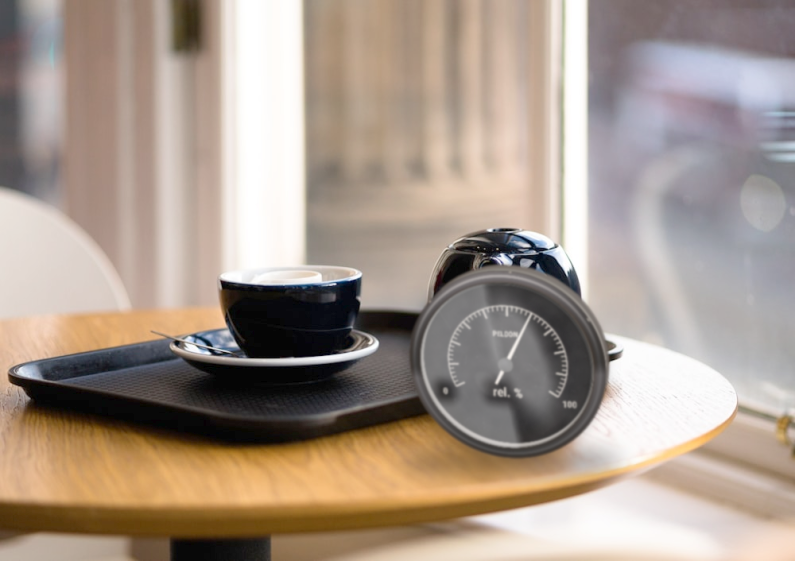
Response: 60 %
